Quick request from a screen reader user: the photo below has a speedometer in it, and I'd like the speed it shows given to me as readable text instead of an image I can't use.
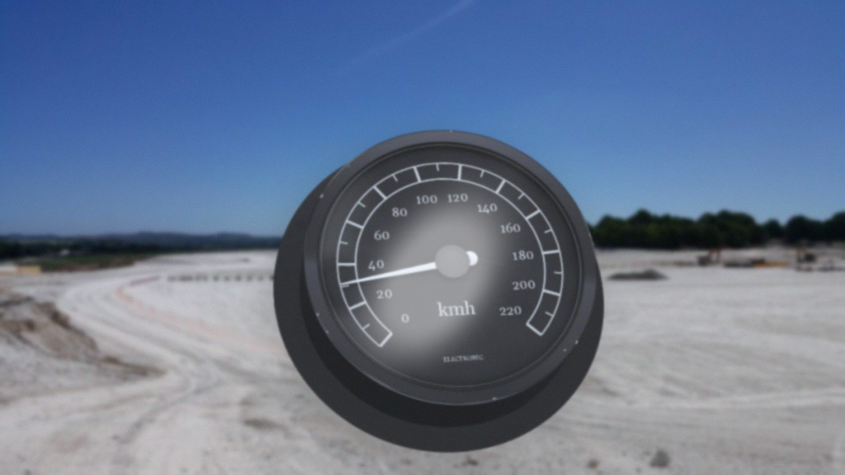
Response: 30 km/h
